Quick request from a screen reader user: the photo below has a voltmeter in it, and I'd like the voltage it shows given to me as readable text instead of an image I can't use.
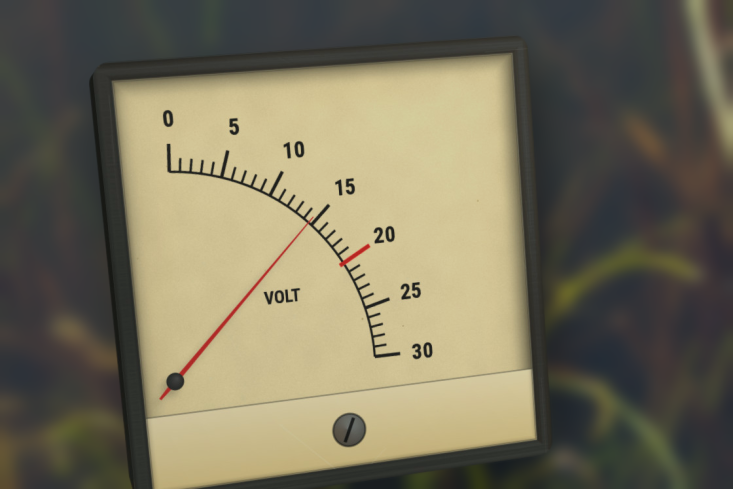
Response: 14.5 V
